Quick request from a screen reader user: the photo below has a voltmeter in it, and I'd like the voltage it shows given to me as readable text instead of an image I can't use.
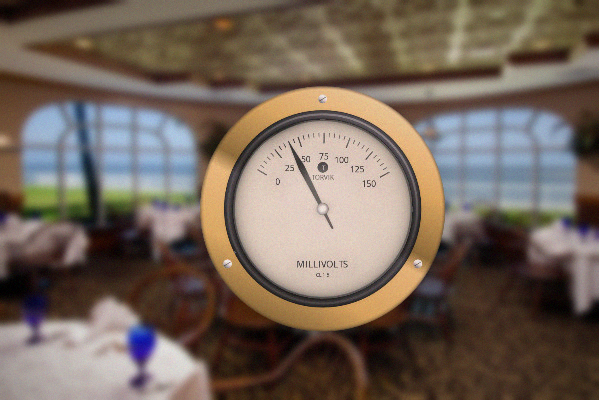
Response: 40 mV
